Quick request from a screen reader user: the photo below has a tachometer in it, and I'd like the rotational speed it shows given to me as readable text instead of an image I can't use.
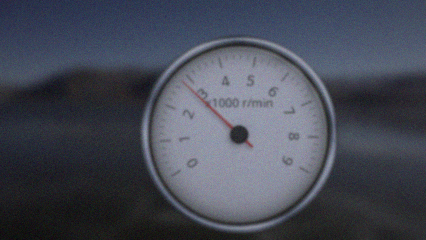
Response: 2800 rpm
